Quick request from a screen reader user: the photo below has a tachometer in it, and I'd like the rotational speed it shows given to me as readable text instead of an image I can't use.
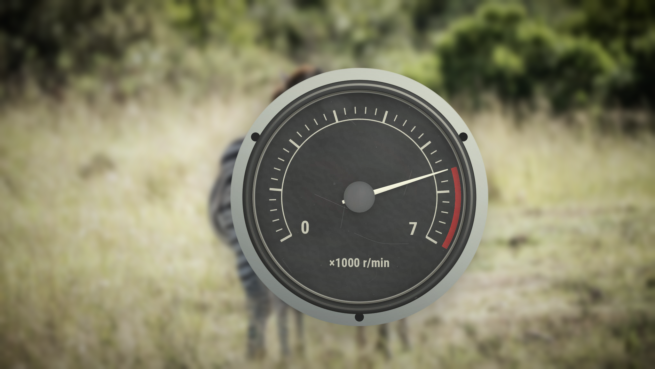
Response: 5600 rpm
